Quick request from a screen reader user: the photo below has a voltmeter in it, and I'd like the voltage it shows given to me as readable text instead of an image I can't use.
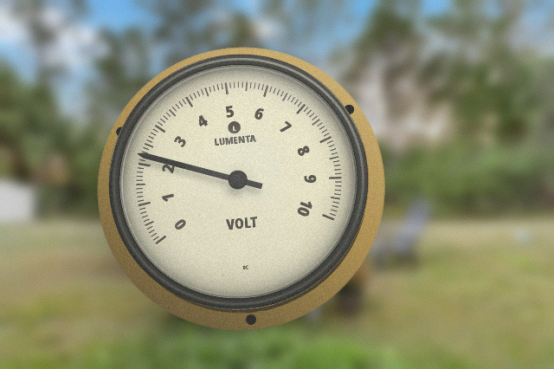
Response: 2.2 V
